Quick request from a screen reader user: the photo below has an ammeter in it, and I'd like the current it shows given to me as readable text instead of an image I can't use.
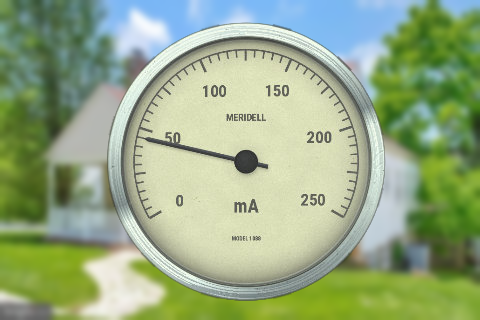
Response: 45 mA
